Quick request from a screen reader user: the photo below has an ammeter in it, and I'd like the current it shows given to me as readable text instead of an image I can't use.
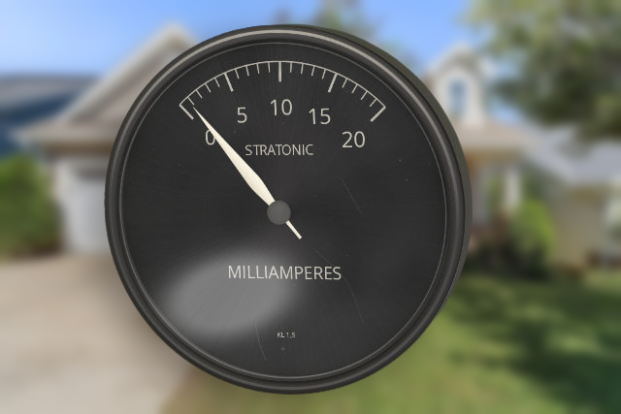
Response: 1 mA
